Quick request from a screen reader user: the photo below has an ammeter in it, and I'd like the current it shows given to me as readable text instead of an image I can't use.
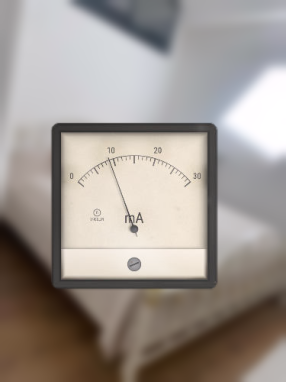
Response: 9 mA
